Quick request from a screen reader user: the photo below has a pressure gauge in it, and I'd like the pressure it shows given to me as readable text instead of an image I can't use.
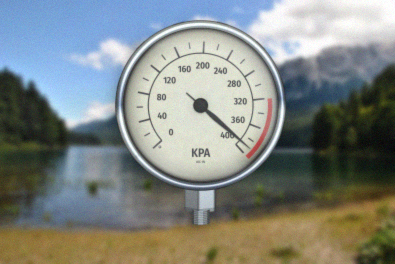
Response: 390 kPa
